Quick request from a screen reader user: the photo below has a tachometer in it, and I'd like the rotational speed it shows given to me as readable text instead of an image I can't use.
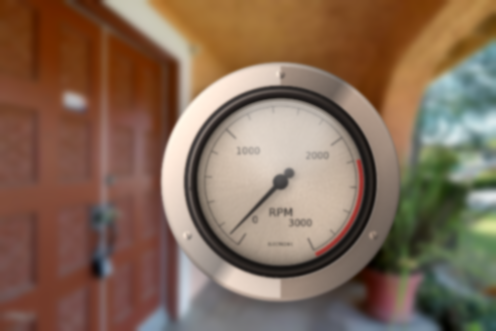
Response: 100 rpm
